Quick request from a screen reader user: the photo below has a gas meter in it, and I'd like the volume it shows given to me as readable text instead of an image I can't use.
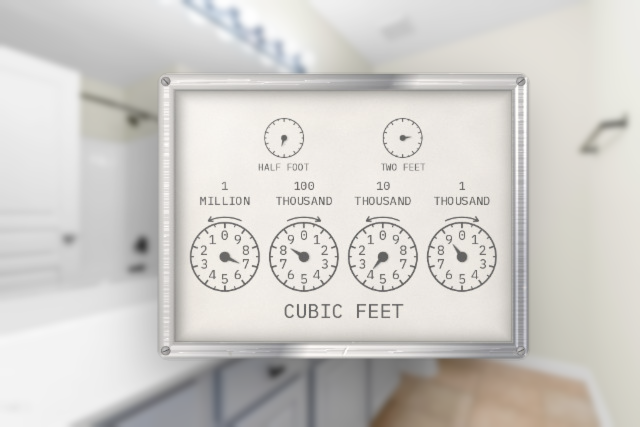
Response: 683900 ft³
